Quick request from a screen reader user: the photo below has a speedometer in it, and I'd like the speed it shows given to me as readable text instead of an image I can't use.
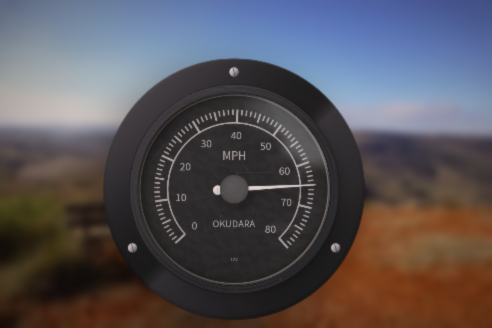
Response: 65 mph
